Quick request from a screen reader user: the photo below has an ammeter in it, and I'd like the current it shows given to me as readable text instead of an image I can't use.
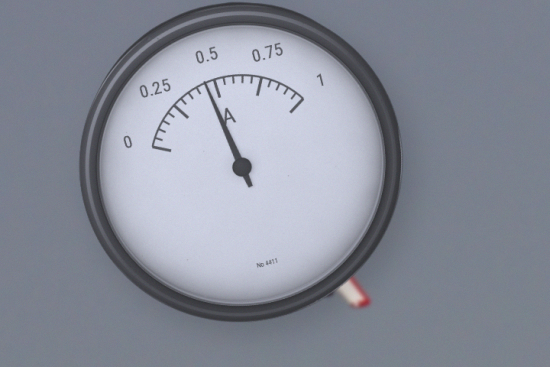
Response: 0.45 A
